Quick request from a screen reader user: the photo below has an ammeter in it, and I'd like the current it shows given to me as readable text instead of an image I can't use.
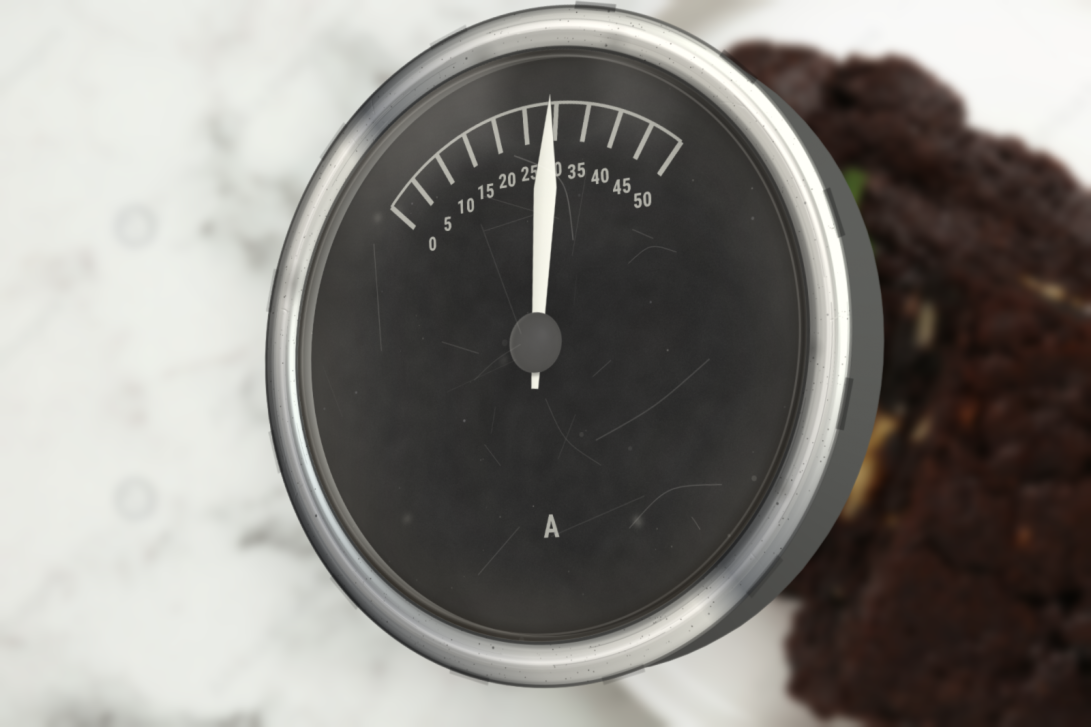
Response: 30 A
